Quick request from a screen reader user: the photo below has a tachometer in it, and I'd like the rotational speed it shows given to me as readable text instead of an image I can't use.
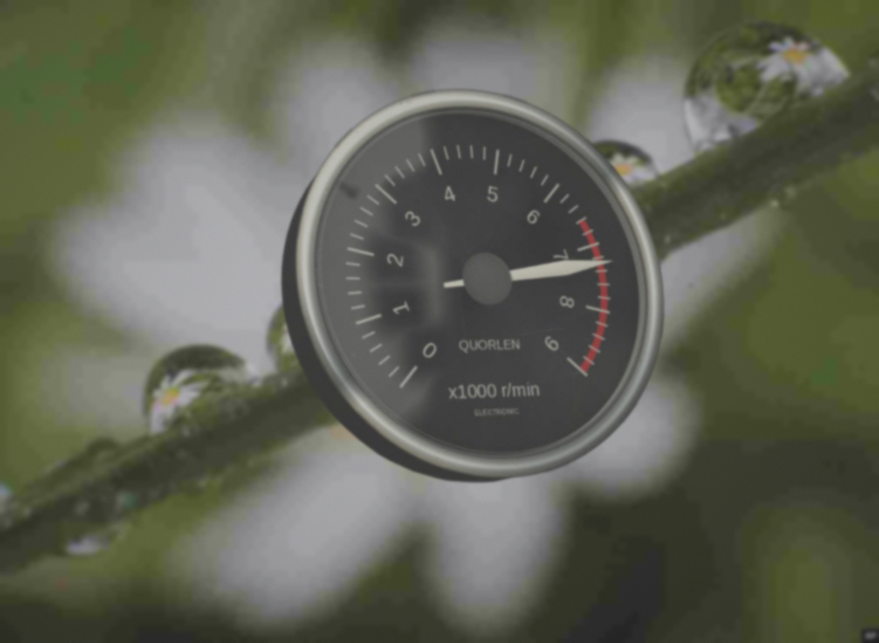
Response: 7300 rpm
